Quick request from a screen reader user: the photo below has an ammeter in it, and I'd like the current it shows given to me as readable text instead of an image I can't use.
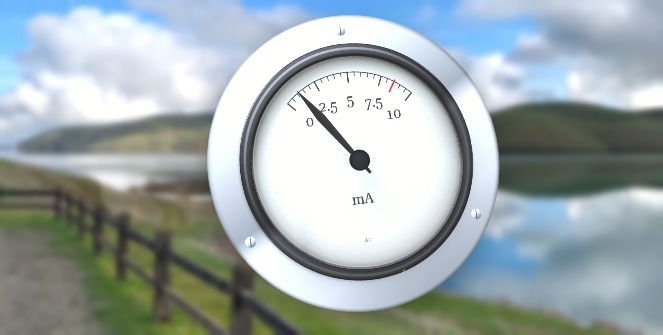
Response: 1 mA
